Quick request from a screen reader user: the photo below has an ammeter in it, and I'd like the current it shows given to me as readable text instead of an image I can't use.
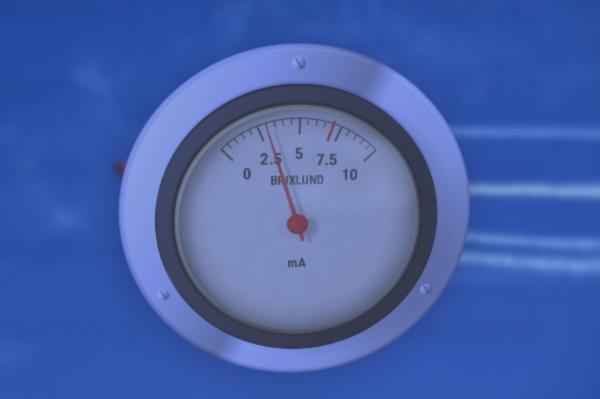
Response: 3 mA
